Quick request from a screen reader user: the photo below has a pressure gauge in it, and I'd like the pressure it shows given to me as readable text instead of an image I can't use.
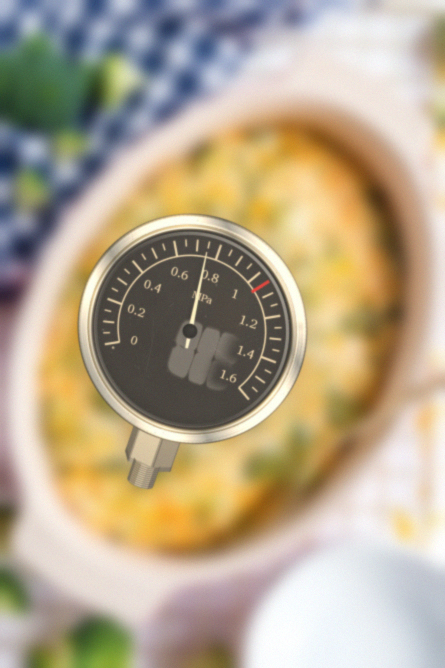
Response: 0.75 MPa
